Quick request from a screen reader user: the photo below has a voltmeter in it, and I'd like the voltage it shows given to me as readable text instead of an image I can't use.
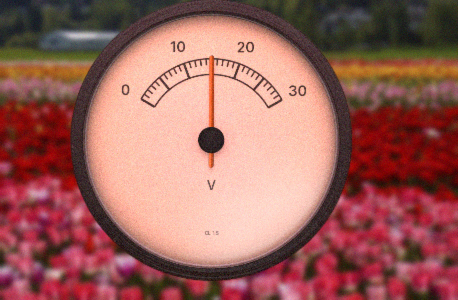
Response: 15 V
